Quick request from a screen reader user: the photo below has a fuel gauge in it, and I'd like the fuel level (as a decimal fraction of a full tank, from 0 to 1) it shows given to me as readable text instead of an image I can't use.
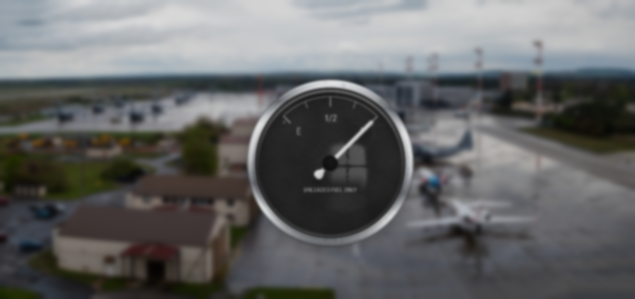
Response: 1
